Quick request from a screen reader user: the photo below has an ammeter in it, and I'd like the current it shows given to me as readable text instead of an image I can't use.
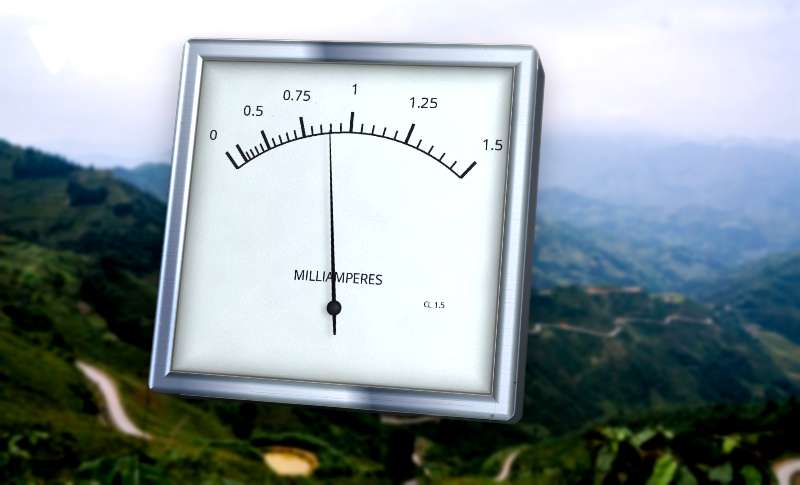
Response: 0.9 mA
